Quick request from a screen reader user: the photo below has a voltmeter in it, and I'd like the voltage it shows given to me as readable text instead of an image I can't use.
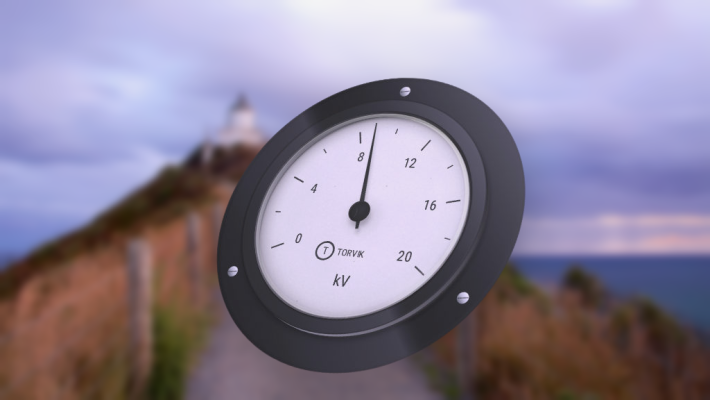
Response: 9 kV
